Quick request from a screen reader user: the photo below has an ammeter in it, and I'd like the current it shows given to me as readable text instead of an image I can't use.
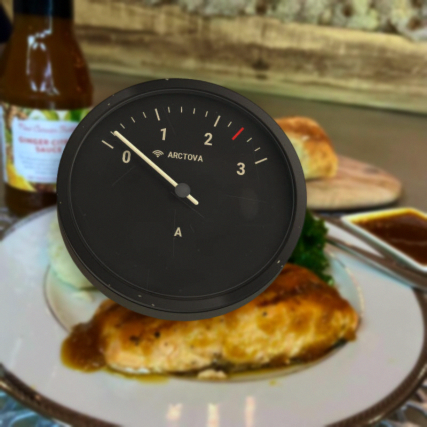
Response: 0.2 A
